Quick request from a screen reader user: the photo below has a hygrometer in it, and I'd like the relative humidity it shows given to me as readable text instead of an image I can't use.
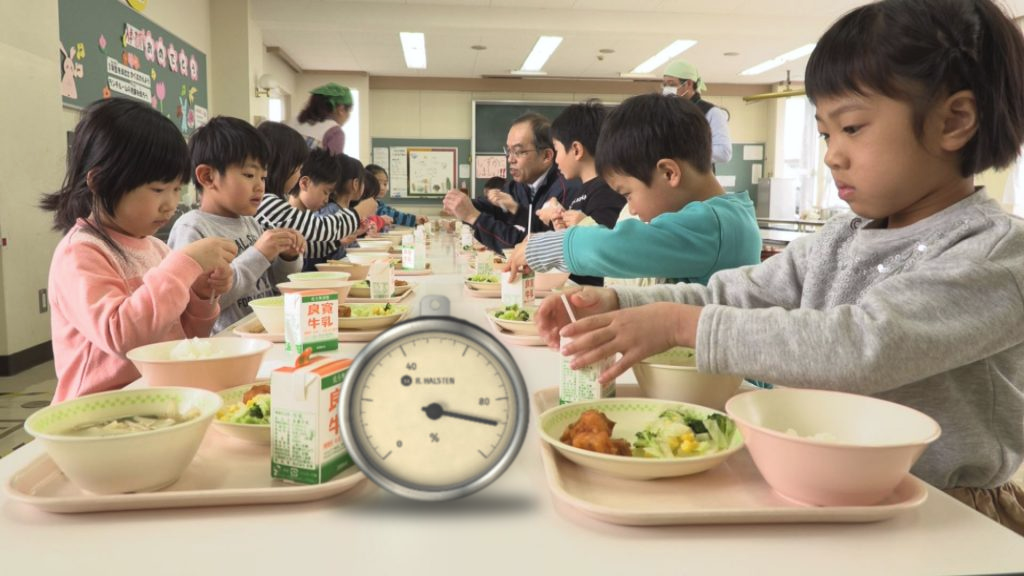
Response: 88 %
